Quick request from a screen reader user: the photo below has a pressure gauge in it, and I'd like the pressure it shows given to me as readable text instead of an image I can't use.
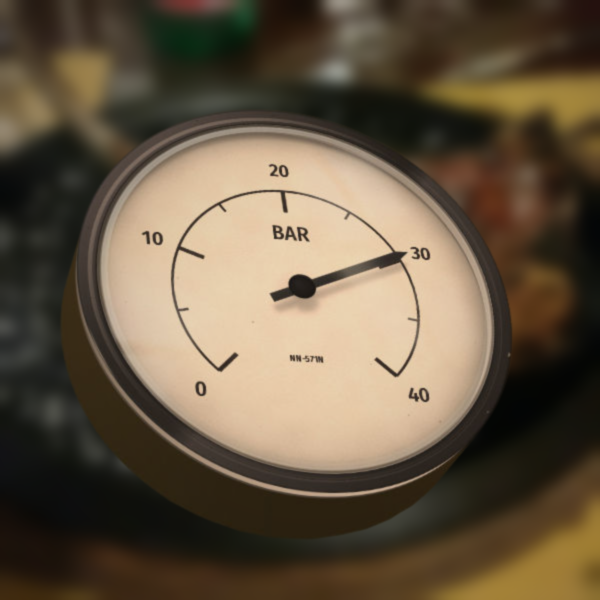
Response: 30 bar
